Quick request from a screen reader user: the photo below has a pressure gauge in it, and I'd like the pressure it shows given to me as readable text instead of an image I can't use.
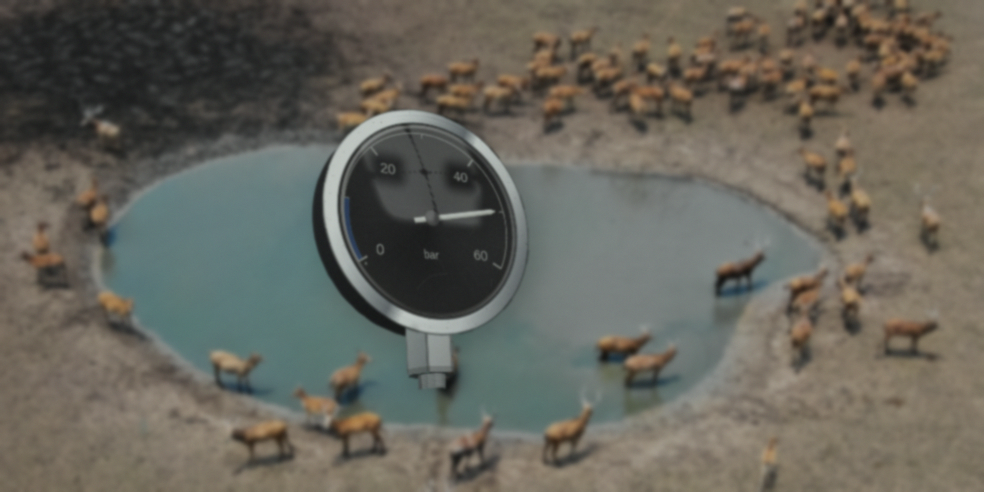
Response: 50 bar
